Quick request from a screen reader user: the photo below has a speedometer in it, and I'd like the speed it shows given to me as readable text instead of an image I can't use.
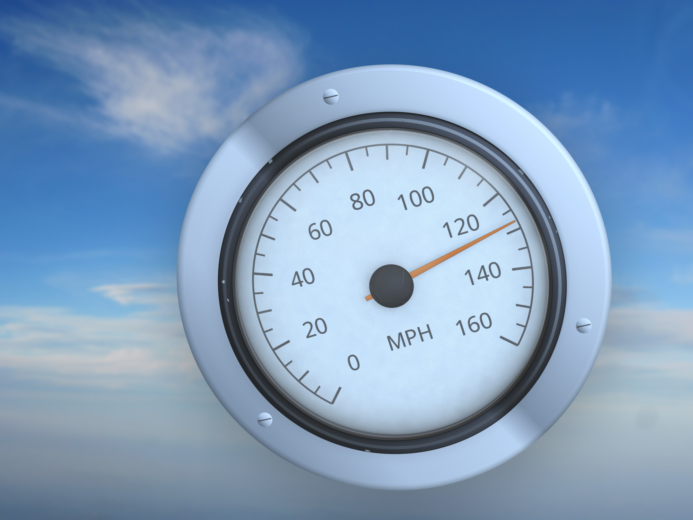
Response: 127.5 mph
